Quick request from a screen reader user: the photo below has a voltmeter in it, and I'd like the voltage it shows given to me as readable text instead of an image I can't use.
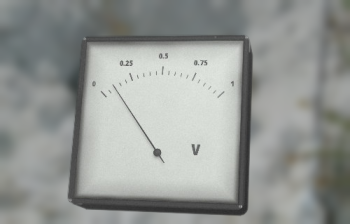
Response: 0.1 V
